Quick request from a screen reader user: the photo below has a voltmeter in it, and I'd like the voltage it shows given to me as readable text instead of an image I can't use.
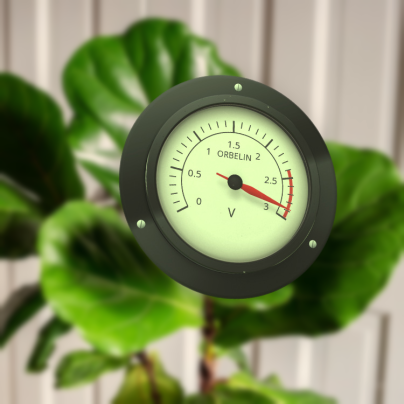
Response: 2.9 V
